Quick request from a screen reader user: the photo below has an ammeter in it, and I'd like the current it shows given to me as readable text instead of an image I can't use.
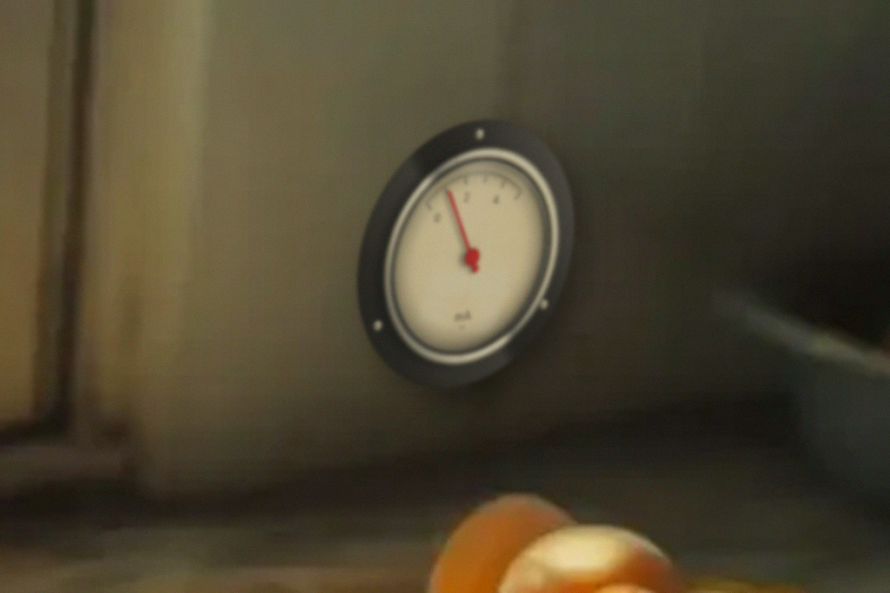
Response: 1 mA
